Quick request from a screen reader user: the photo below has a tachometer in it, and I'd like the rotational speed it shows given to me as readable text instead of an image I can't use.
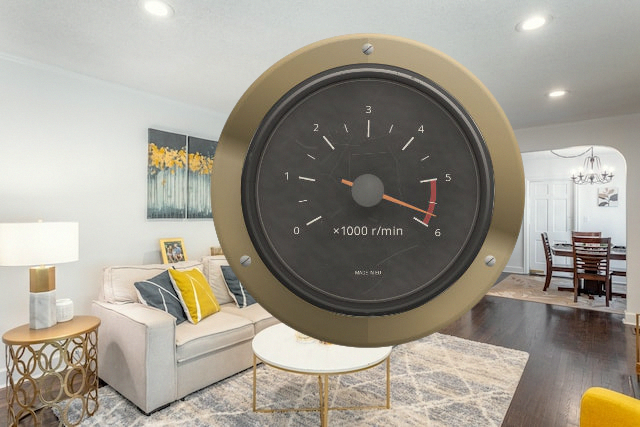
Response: 5750 rpm
